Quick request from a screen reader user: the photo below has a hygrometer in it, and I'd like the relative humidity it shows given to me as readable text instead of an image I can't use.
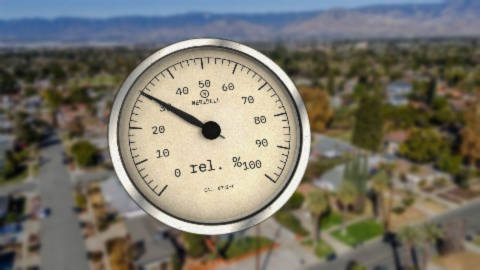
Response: 30 %
